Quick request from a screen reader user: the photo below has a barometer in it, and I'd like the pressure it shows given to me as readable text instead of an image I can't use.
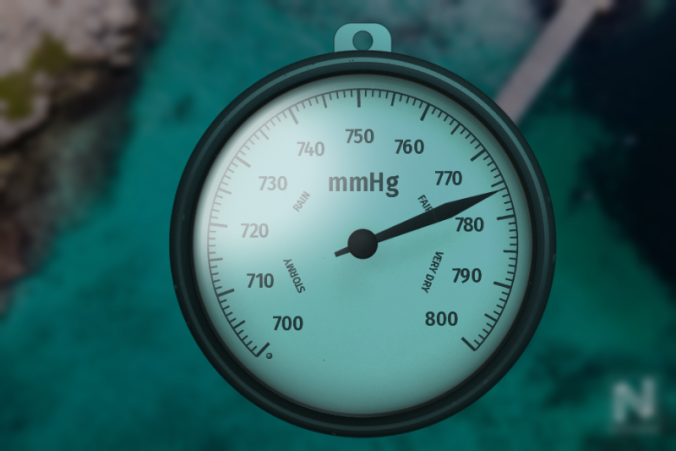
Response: 776 mmHg
